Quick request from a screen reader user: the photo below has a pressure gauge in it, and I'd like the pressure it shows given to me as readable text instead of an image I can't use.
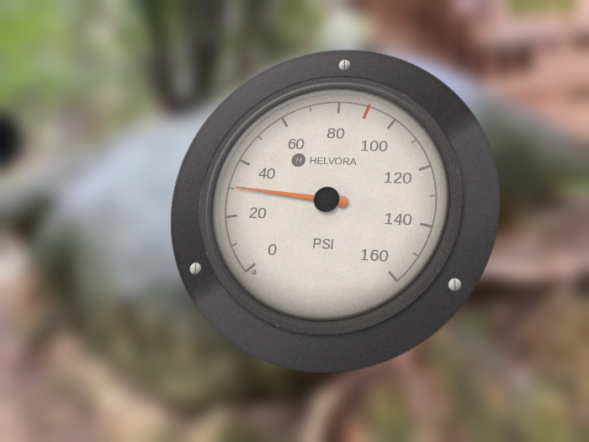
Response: 30 psi
